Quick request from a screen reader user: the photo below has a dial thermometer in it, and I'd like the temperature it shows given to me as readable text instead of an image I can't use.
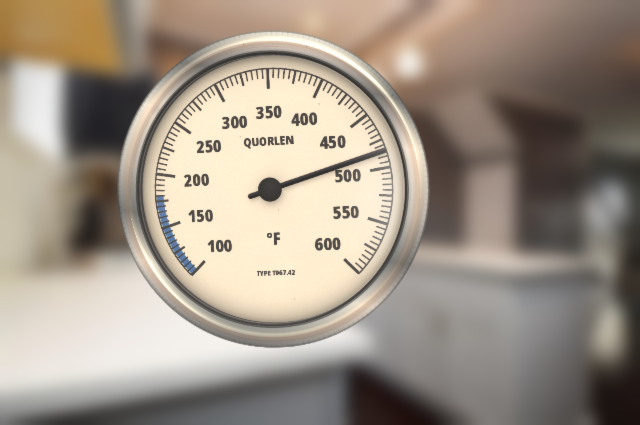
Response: 485 °F
